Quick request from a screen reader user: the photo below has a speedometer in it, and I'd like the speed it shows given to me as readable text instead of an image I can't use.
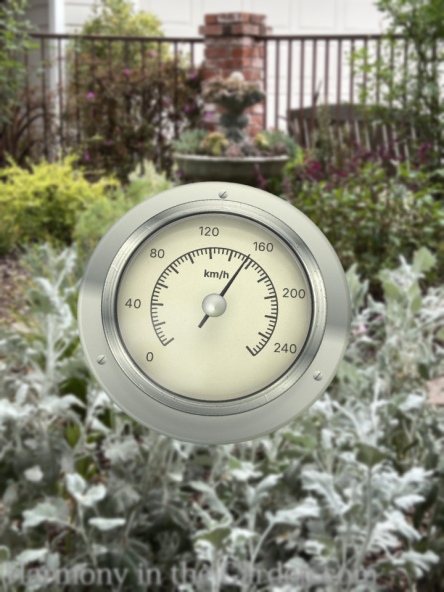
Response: 156 km/h
